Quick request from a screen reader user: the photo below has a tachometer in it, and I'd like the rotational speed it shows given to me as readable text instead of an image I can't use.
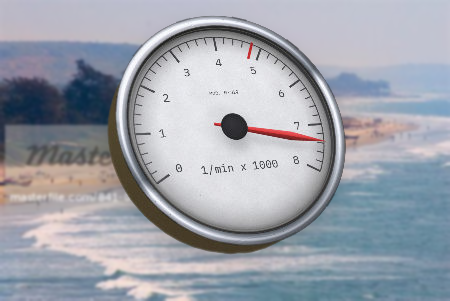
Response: 7400 rpm
